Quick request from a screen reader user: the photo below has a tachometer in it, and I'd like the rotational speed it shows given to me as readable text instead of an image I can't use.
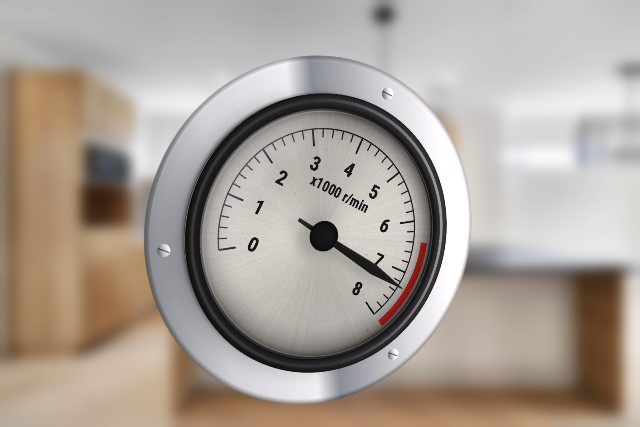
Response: 7300 rpm
